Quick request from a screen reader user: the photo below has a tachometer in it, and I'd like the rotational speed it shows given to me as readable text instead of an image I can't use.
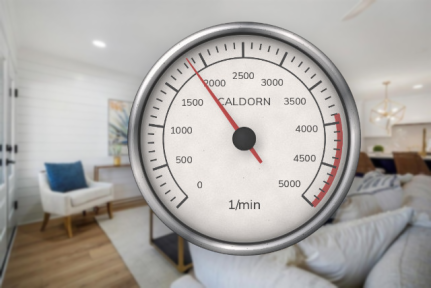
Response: 1850 rpm
